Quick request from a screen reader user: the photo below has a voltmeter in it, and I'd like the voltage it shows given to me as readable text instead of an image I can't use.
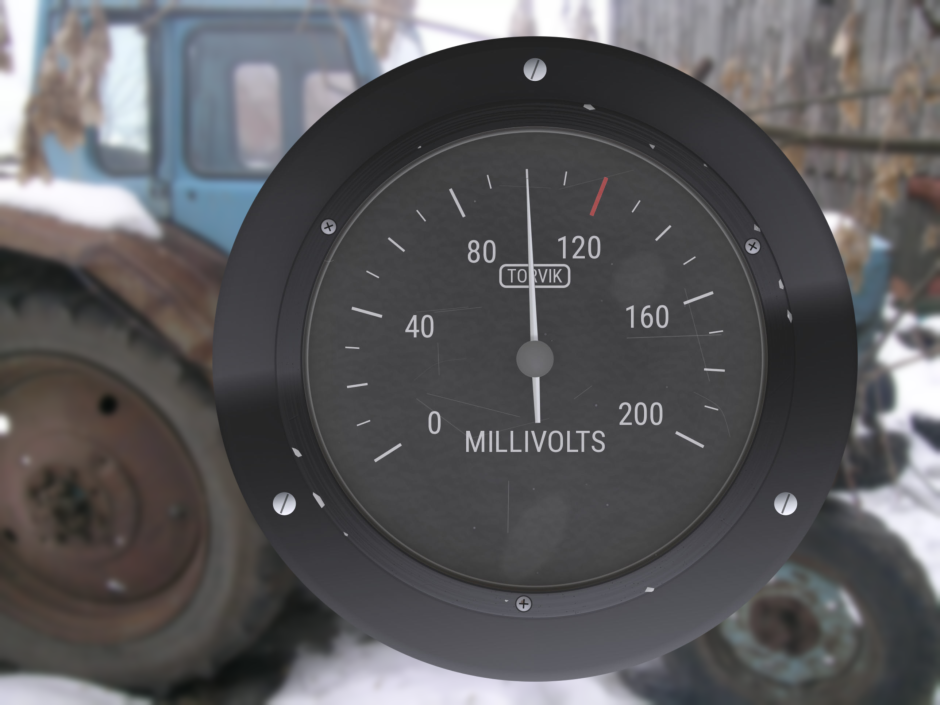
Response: 100 mV
